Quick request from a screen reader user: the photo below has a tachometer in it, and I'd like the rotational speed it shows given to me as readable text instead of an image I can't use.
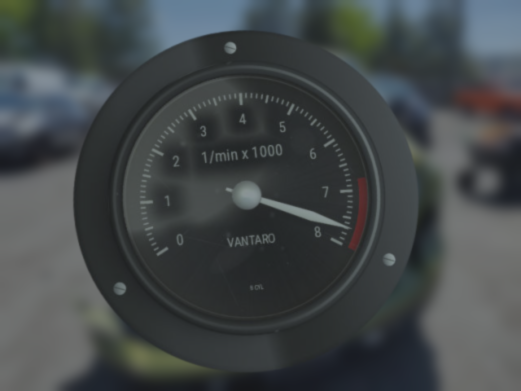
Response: 7700 rpm
